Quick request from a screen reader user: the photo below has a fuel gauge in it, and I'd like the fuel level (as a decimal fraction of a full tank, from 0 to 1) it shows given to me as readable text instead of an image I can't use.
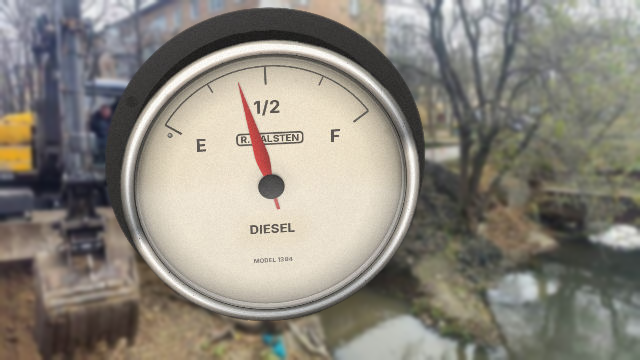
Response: 0.375
